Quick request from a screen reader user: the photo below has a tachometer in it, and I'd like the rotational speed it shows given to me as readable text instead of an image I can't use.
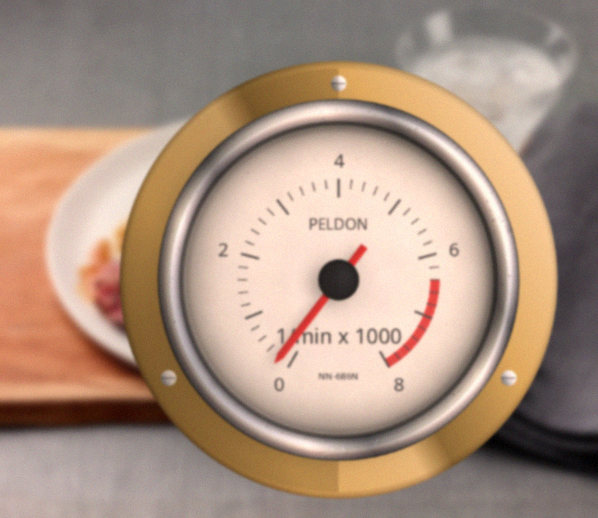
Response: 200 rpm
